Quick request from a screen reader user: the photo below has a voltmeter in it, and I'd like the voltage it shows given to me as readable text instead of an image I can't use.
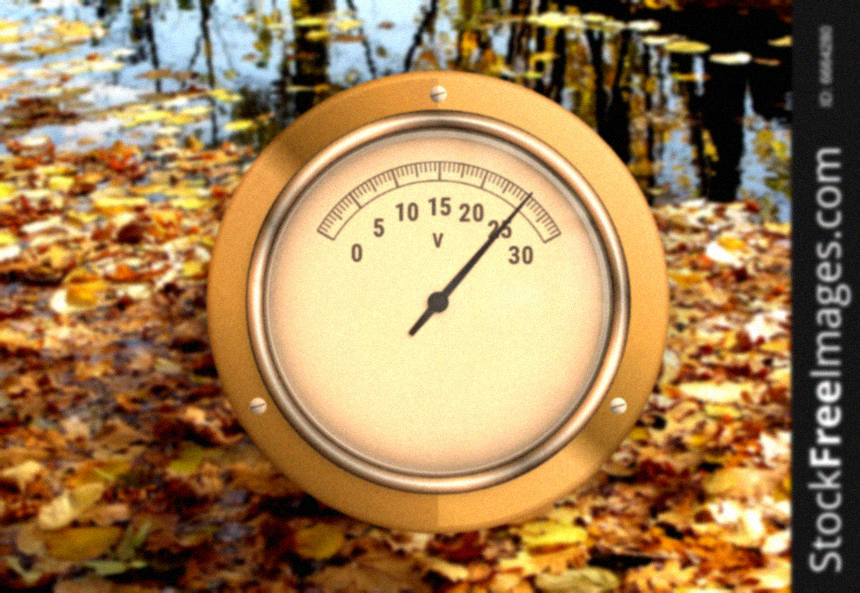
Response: 25 V
